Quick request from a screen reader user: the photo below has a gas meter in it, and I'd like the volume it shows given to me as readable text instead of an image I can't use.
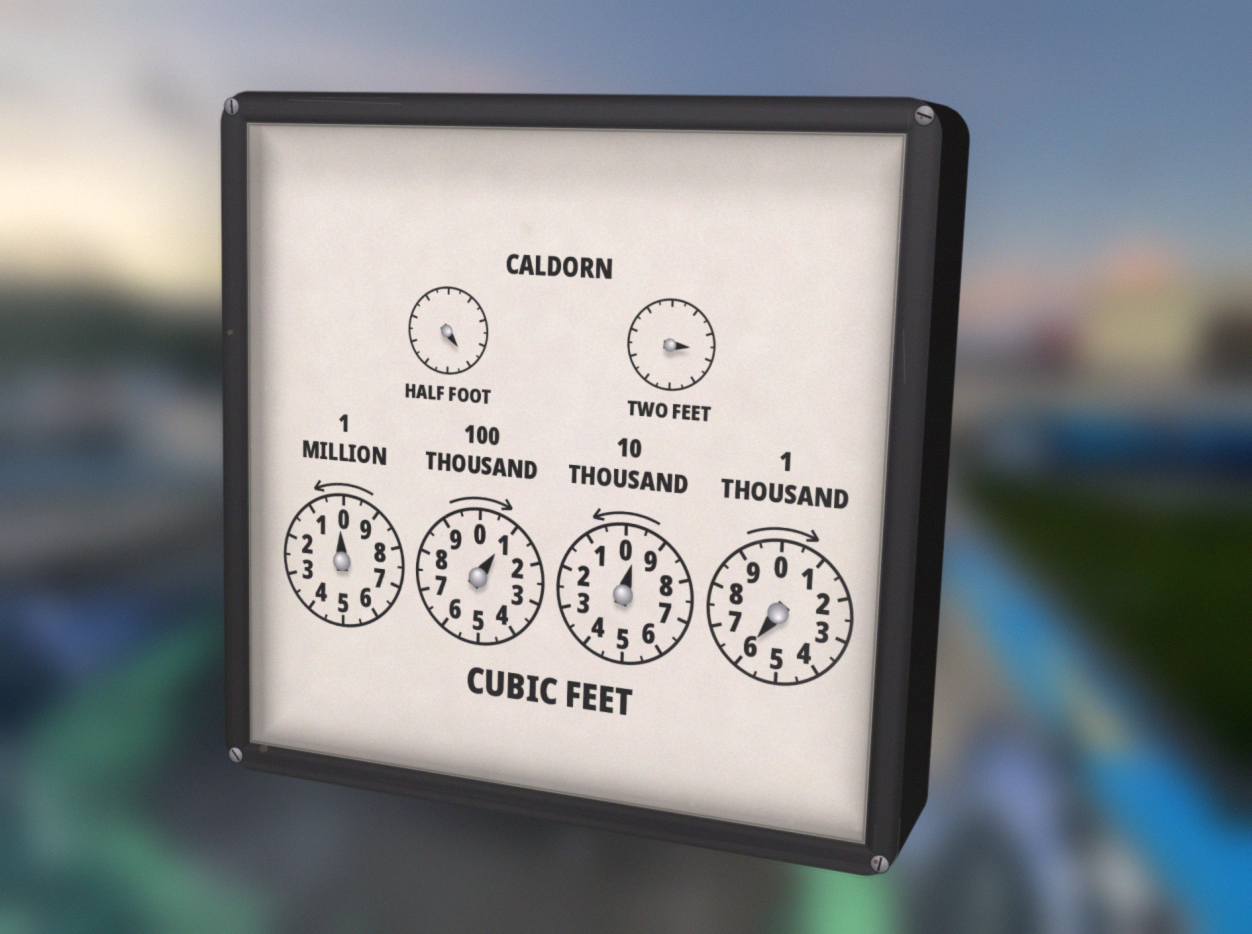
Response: 9600 ft³
